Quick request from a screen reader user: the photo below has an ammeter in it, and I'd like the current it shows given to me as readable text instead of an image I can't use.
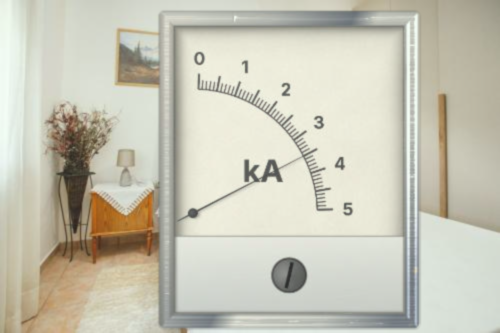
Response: 3.5 kA
